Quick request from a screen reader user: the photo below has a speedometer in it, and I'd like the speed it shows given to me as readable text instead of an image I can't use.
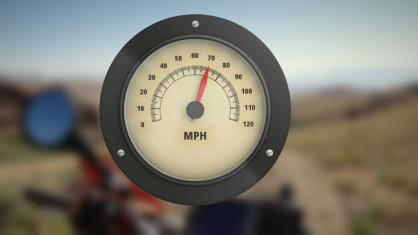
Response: 70 mph
